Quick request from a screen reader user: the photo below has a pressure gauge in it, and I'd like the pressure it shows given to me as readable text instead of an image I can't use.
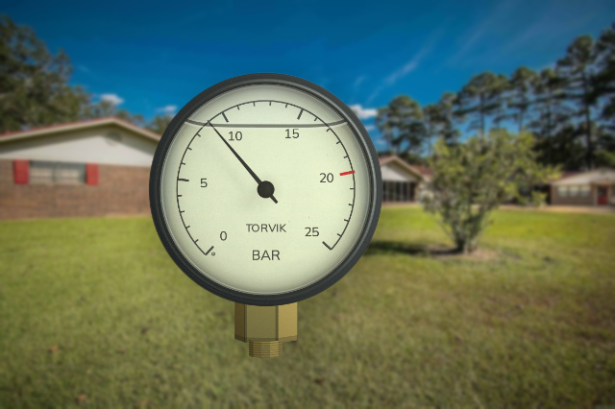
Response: 9 bar
